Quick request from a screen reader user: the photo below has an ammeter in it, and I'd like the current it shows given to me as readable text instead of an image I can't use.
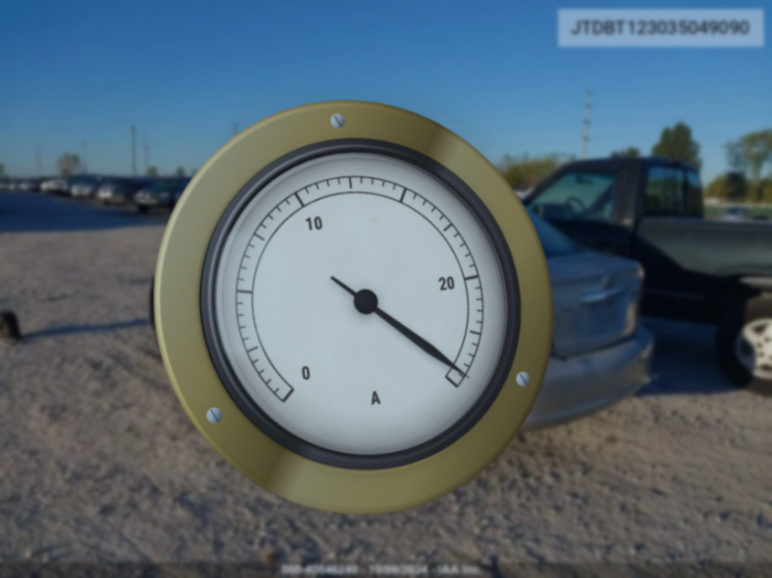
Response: 24.5 A
